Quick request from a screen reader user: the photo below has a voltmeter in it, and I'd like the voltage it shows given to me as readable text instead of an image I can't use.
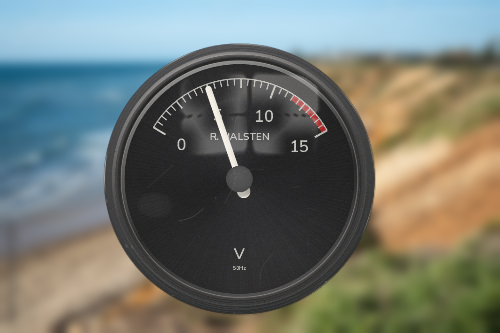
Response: 5 V
